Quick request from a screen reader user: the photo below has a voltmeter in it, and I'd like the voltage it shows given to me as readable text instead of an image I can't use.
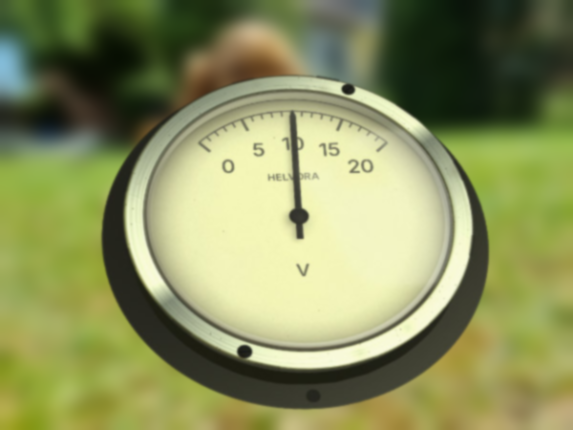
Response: 10 V
